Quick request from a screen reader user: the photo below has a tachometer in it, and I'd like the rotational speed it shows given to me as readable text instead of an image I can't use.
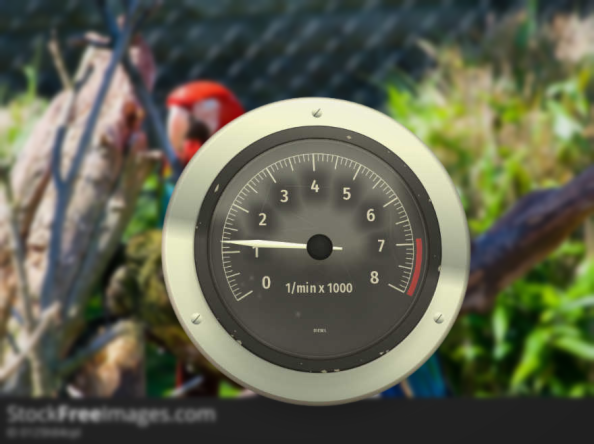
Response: 1200 rpm
